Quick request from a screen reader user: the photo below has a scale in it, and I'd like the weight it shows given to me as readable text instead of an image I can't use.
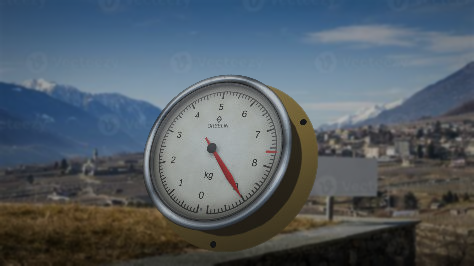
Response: 9 kg
